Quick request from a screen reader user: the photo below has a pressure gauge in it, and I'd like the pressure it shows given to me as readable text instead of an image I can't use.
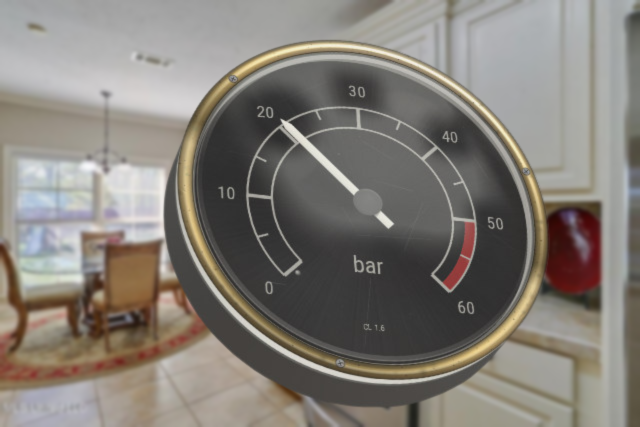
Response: 20 bar
